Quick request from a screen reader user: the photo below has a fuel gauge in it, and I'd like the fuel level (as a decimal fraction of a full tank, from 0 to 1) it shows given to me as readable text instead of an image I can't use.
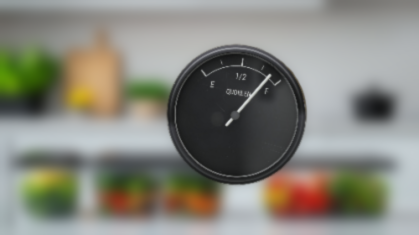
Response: 0.875
